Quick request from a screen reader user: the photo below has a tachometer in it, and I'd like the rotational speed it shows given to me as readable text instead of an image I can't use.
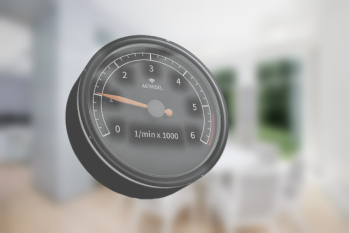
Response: 1000 rpm
